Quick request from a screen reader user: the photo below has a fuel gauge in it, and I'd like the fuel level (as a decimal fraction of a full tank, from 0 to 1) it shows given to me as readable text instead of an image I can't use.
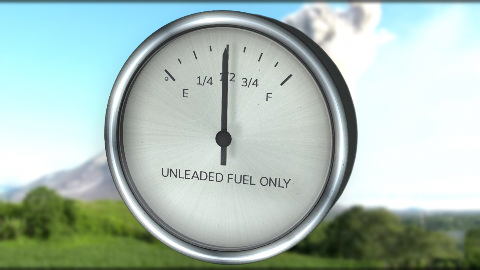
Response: 0.5
